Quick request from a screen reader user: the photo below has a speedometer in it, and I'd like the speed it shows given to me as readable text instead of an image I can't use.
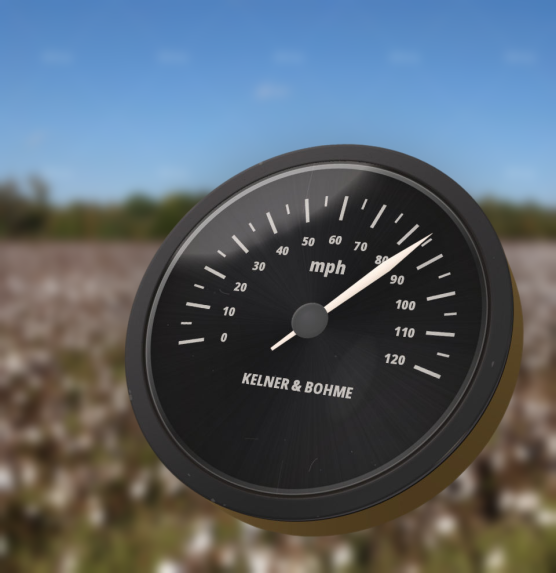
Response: 85 mph
